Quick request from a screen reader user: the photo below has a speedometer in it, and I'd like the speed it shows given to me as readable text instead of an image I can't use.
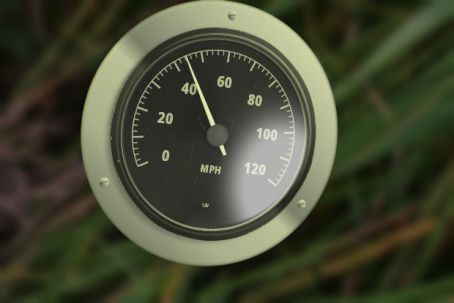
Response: 44 mph
